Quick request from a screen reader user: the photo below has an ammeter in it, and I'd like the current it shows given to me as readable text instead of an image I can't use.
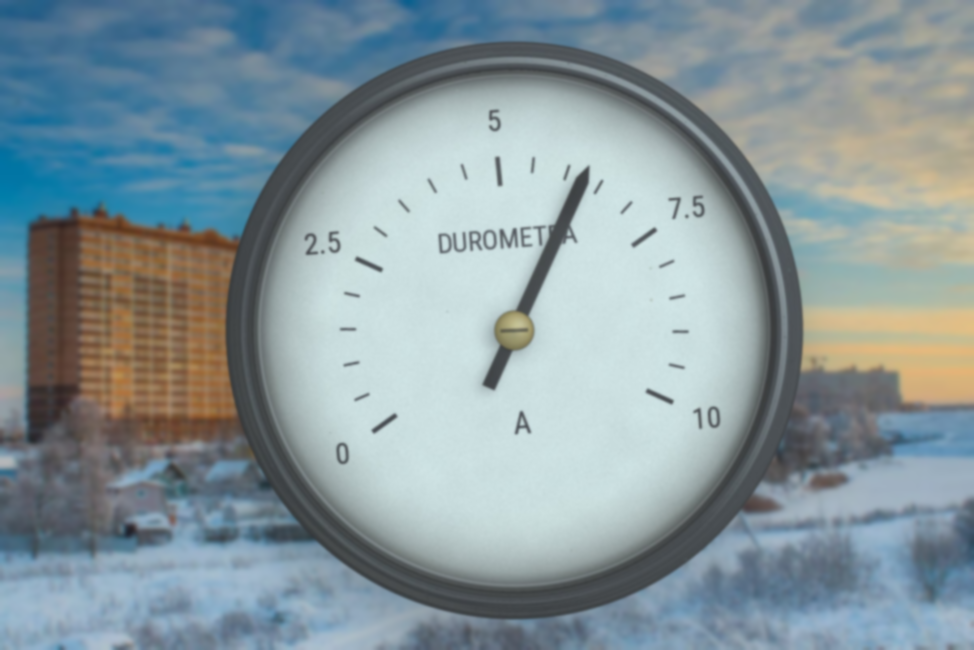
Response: 6.25 A
